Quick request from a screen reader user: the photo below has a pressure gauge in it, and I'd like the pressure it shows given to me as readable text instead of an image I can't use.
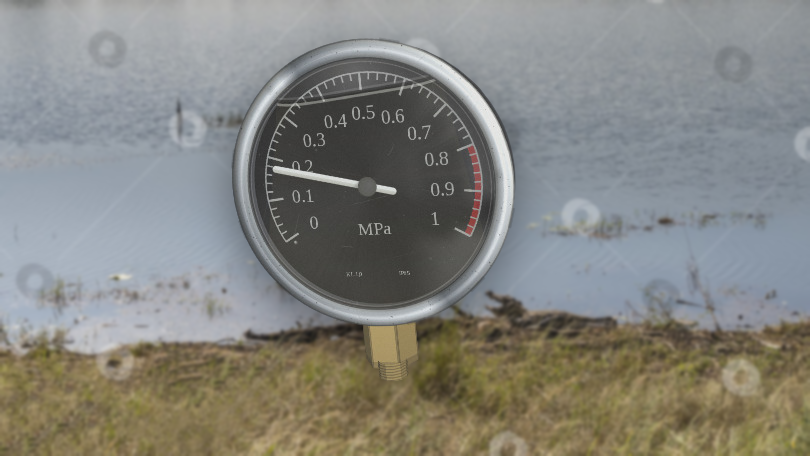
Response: 0.18 MPa
